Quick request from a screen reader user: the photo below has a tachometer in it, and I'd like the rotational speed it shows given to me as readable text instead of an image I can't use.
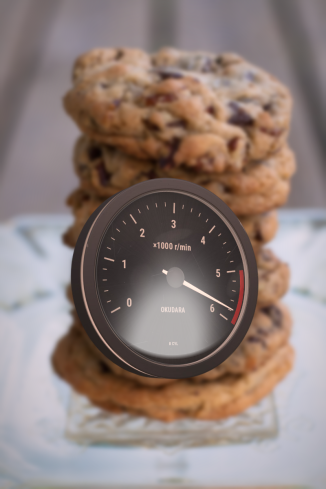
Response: 5800 rpm
